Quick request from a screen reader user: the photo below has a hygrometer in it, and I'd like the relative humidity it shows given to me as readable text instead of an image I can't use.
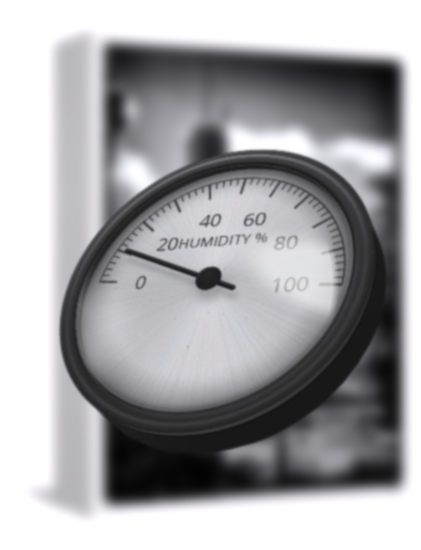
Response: 10 %
